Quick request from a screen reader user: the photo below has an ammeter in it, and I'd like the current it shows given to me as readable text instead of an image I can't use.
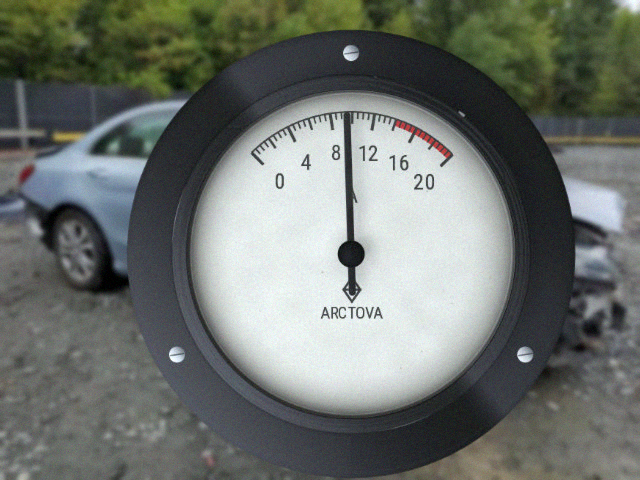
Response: 9.5 A
